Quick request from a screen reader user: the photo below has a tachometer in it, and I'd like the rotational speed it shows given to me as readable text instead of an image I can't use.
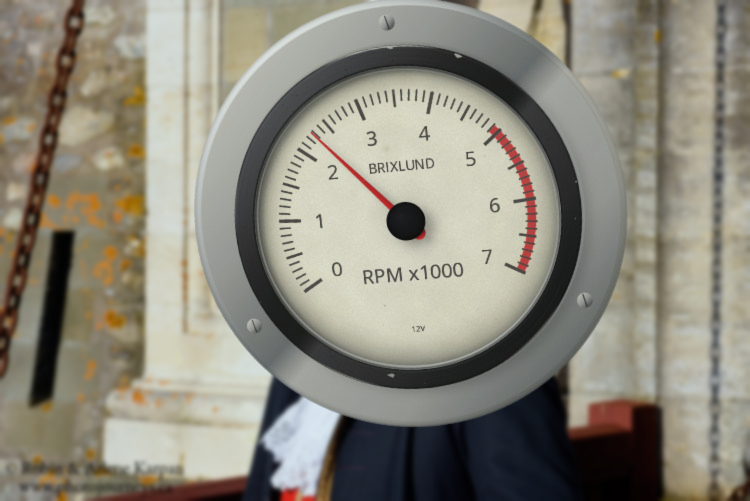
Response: 2300 rpm
